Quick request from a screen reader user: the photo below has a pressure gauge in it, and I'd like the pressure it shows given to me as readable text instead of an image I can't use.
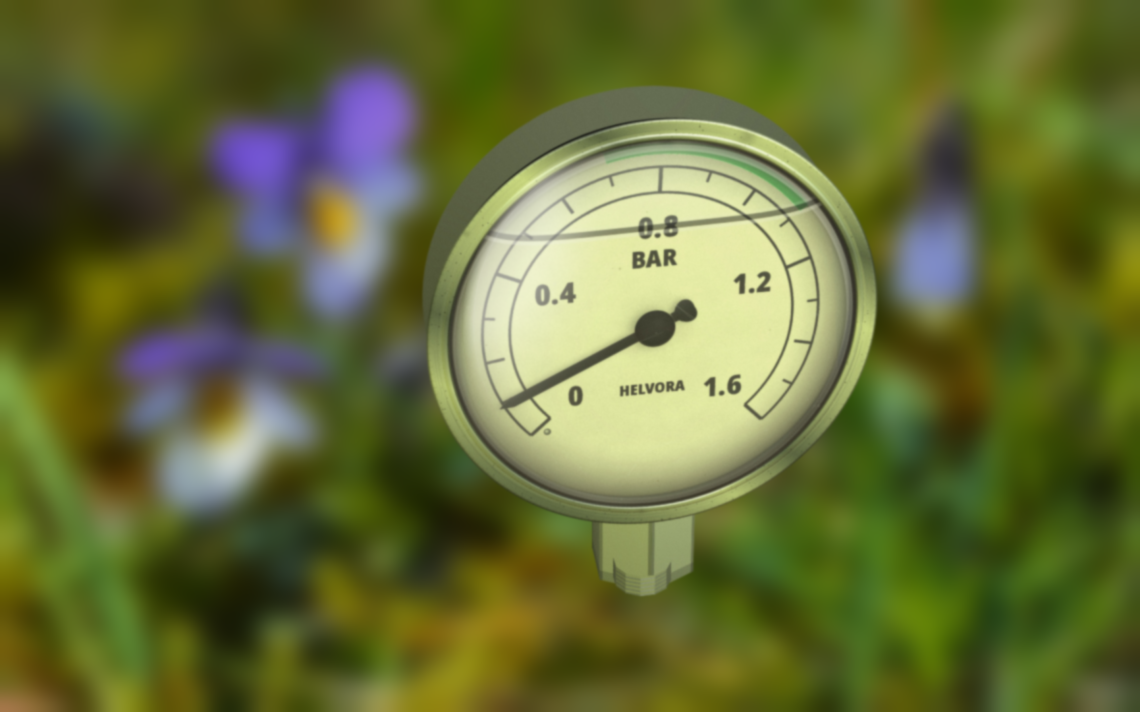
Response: 0.1 bar
